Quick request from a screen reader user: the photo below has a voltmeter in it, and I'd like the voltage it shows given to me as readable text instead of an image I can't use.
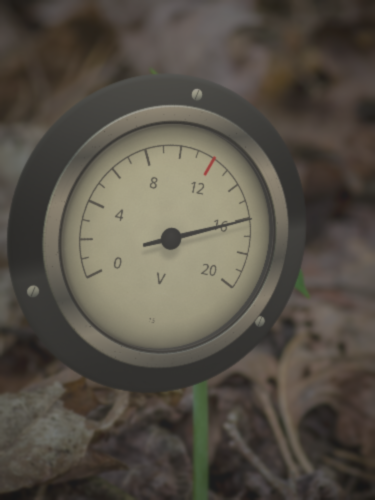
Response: 16 V
